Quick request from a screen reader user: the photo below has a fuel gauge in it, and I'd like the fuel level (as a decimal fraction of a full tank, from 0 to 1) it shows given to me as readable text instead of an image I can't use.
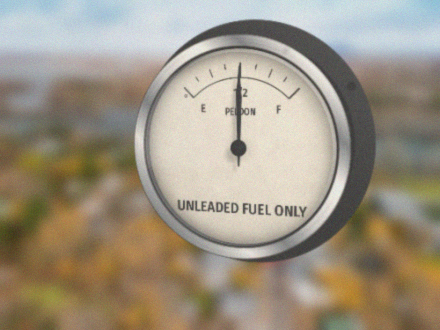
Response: 0.5
